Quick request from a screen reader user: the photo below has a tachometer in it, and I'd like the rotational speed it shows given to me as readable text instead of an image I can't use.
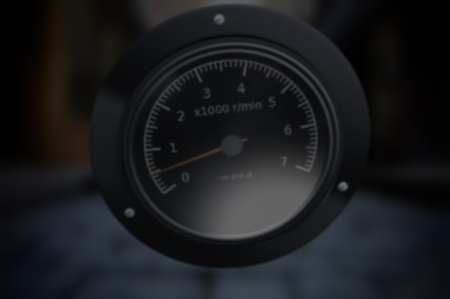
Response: 500 rpm
